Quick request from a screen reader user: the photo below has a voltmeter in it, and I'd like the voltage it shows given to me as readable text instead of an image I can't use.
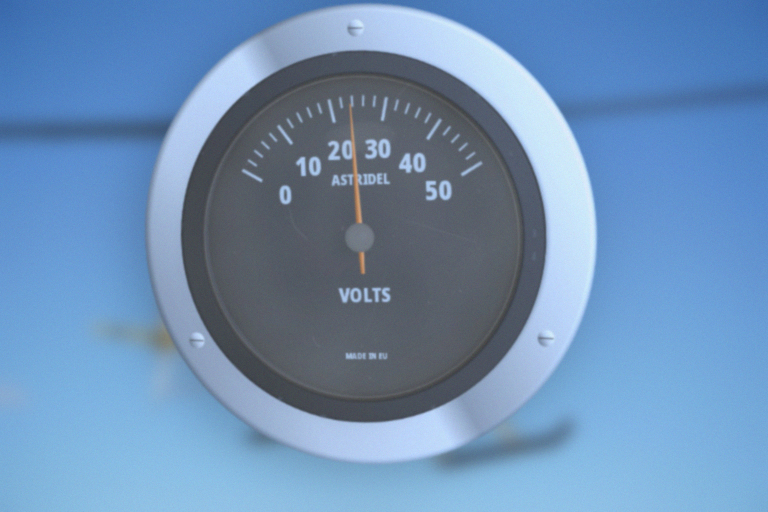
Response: 24 V
